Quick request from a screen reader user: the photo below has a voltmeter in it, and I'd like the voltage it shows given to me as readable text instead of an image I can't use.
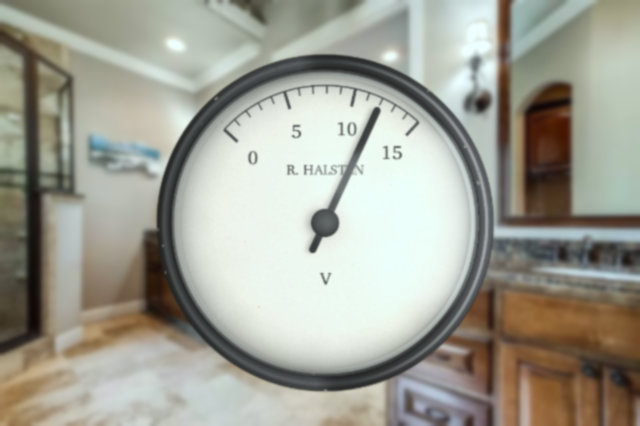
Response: 12 V
